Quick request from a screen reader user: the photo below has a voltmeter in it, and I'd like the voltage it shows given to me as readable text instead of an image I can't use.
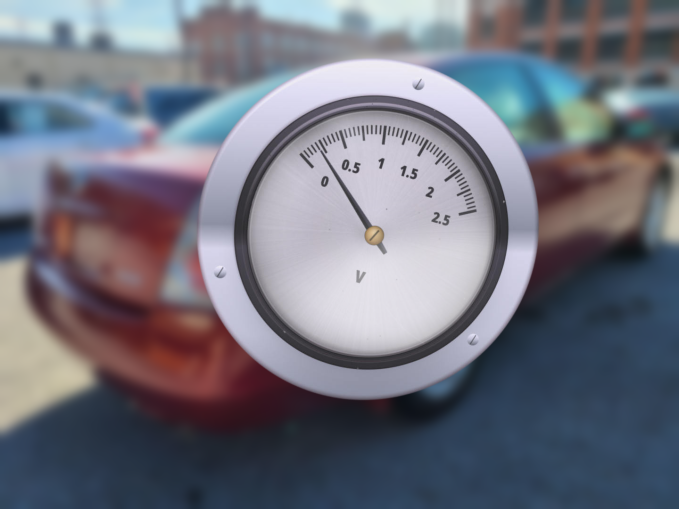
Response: 0.2 V
